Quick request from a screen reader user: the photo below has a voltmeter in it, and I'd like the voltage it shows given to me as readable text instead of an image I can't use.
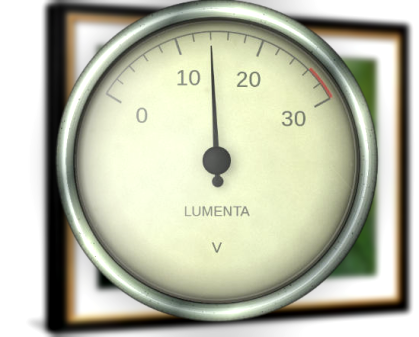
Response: 14 V
